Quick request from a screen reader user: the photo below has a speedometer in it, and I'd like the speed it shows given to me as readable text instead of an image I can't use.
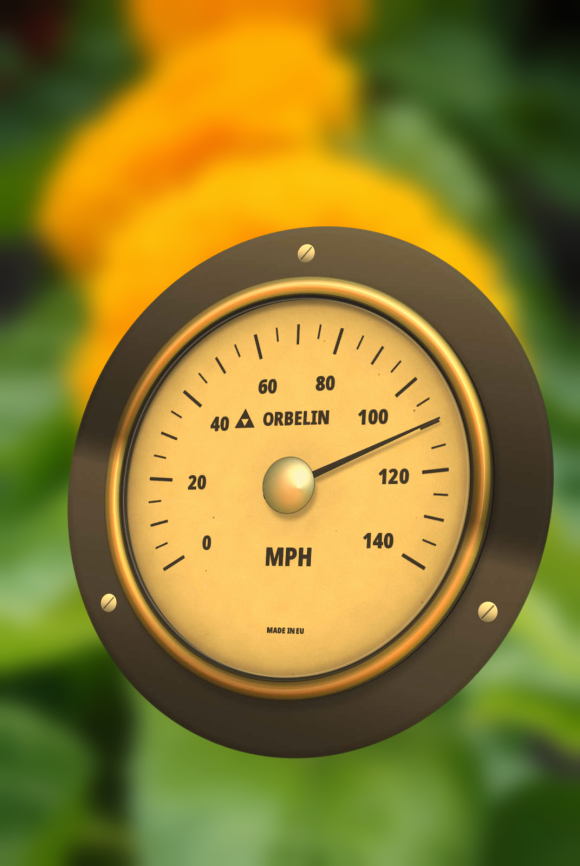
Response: 110 mph
